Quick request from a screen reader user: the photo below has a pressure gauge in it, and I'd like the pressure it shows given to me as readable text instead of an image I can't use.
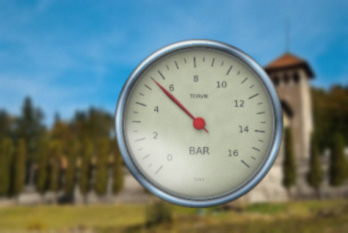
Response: 5.5 bar
